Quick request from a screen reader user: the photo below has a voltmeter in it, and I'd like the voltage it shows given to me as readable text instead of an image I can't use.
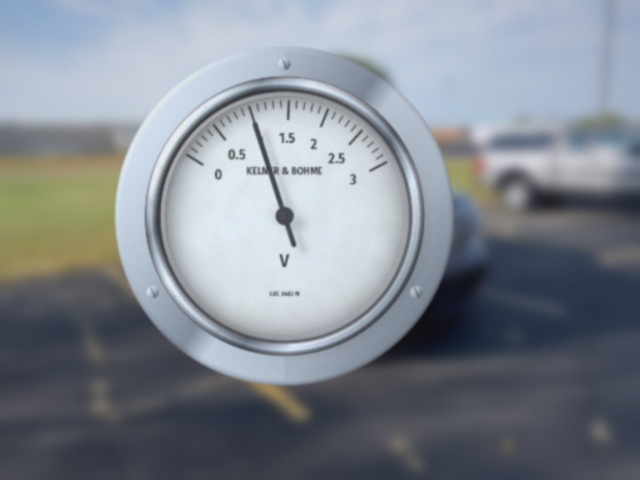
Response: 1 V
